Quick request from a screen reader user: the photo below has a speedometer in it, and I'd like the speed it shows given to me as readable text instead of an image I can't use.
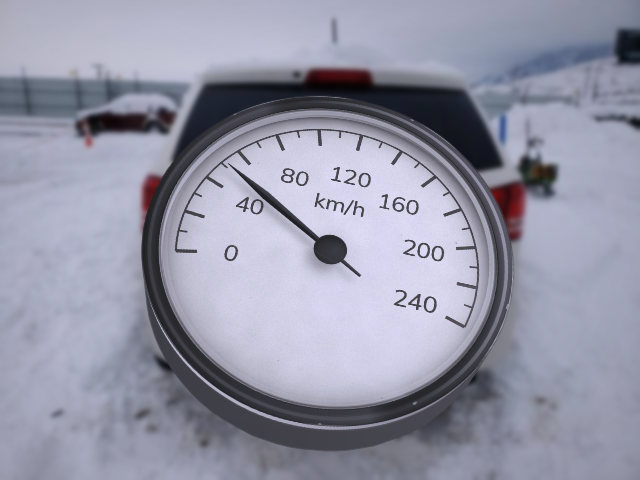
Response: 50 km/h
